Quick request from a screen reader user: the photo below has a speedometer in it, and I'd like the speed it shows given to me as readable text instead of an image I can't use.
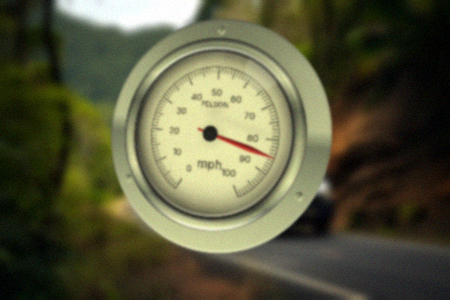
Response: 85 mph
